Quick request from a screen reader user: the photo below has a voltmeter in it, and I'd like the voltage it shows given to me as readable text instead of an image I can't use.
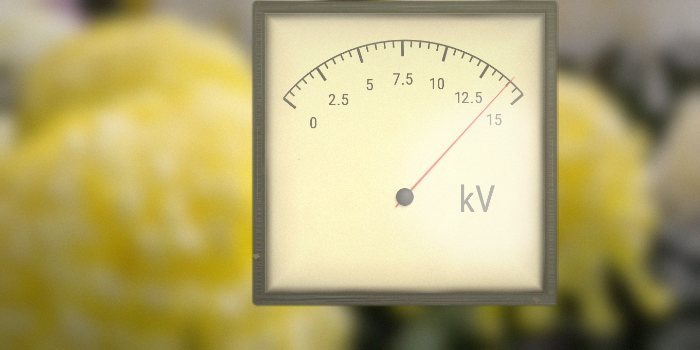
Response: 14 kV
